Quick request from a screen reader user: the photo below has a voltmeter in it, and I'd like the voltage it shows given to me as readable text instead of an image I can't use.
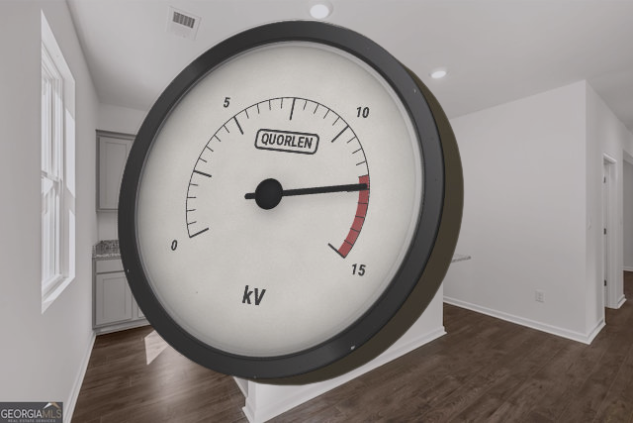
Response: 12.5 kV
